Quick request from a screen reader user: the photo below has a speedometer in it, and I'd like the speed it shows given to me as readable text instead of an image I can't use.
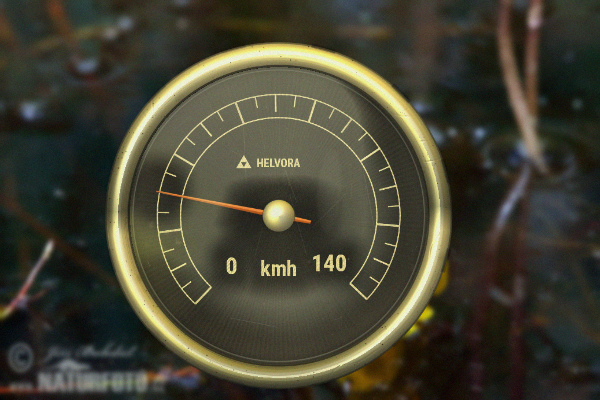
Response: 30 km/h
